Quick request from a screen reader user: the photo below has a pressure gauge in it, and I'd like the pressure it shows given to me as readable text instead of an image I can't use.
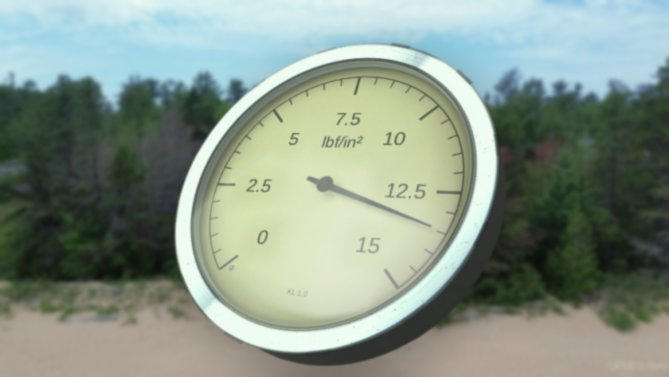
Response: 13.5 psi
